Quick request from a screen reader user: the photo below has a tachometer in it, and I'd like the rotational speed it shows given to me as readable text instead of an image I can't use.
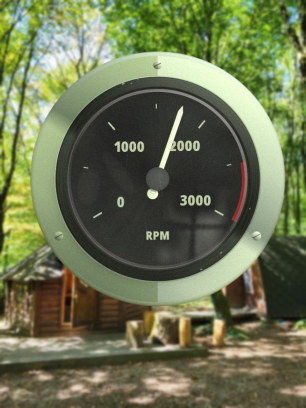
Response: 1750 rpm
